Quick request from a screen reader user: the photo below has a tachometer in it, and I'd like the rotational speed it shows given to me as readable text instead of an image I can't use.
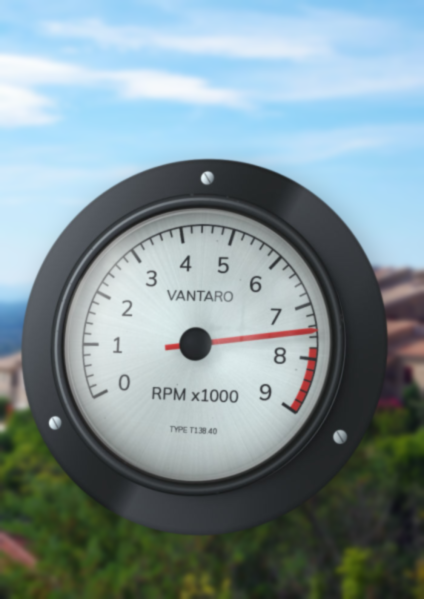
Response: 7500 rpm
